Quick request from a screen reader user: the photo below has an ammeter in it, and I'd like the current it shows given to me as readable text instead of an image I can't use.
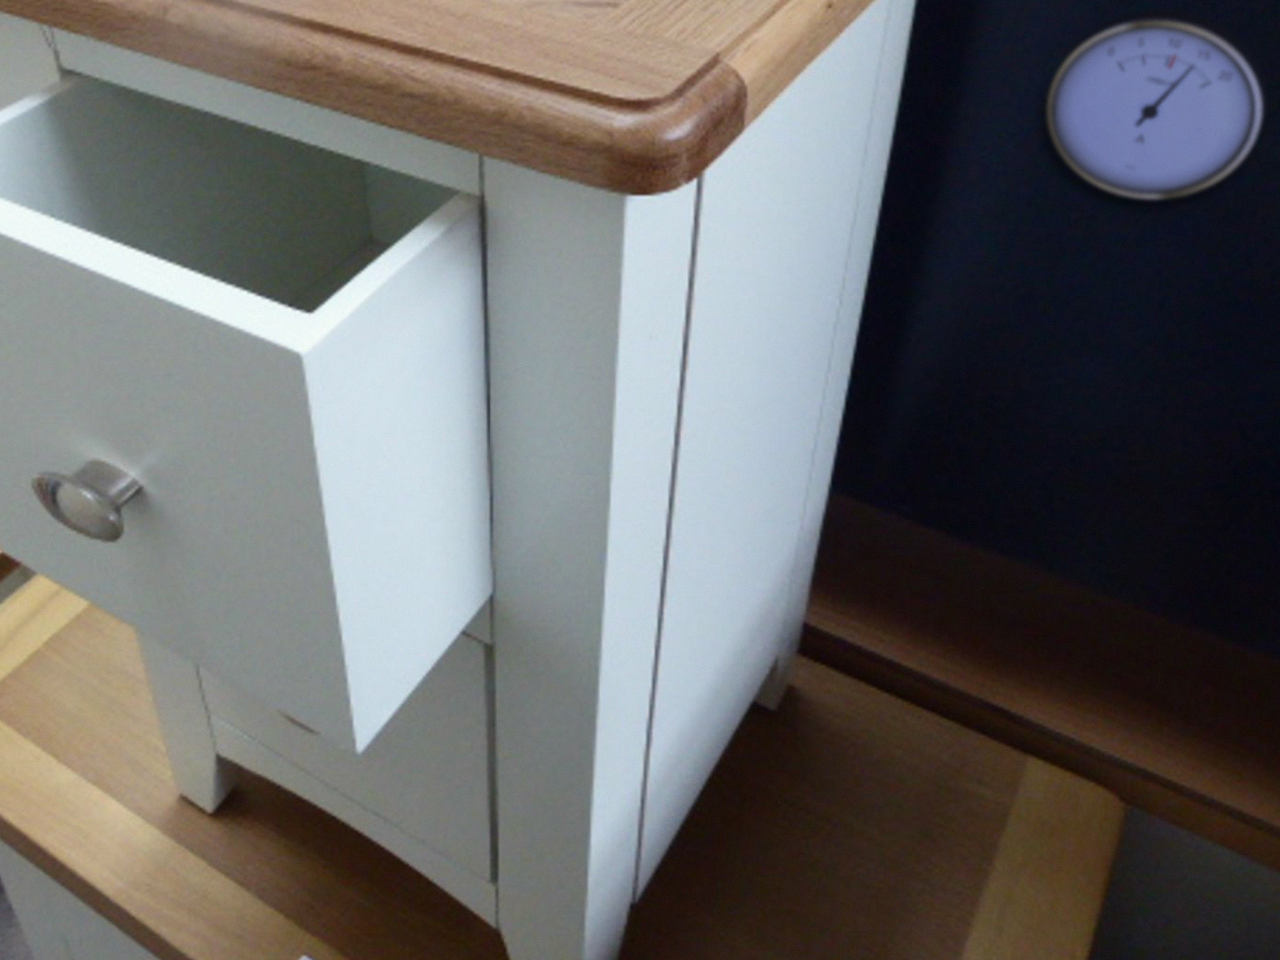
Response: 15 A
